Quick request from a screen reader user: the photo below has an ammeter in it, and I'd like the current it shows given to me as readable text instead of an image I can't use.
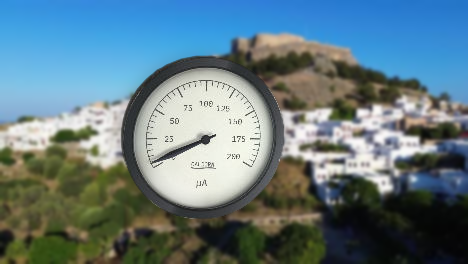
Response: 5 µA
